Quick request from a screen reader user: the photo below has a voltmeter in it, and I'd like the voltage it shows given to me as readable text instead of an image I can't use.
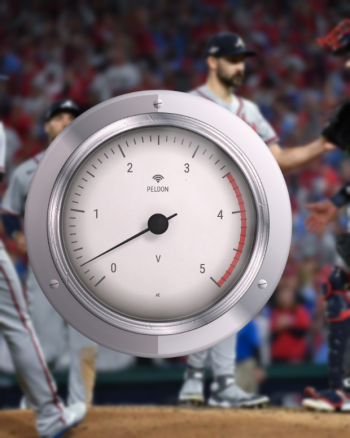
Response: 0.3 V
